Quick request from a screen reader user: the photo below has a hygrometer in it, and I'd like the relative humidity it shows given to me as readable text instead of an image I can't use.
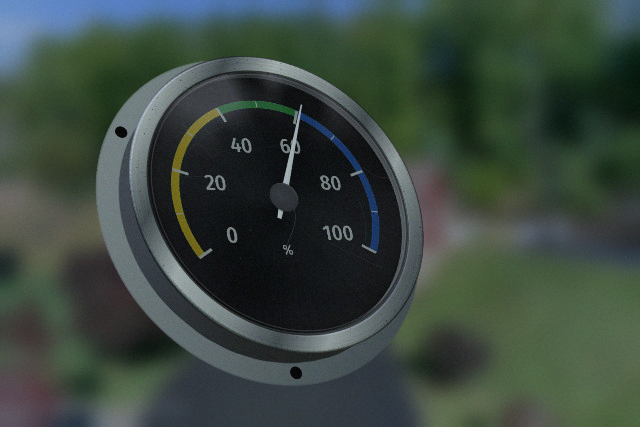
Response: 60 %
